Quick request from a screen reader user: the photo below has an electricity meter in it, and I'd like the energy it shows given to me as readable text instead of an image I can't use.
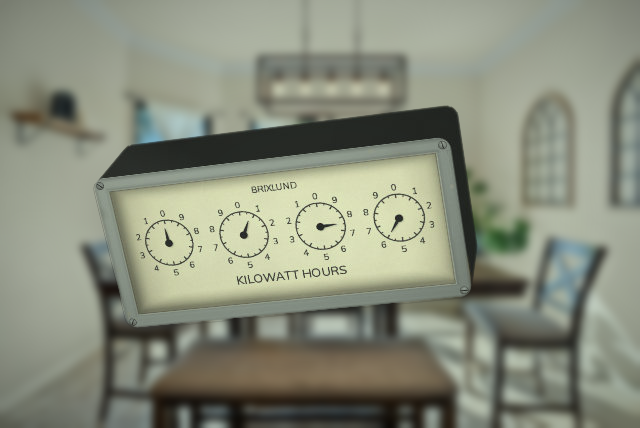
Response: 76 kWh
